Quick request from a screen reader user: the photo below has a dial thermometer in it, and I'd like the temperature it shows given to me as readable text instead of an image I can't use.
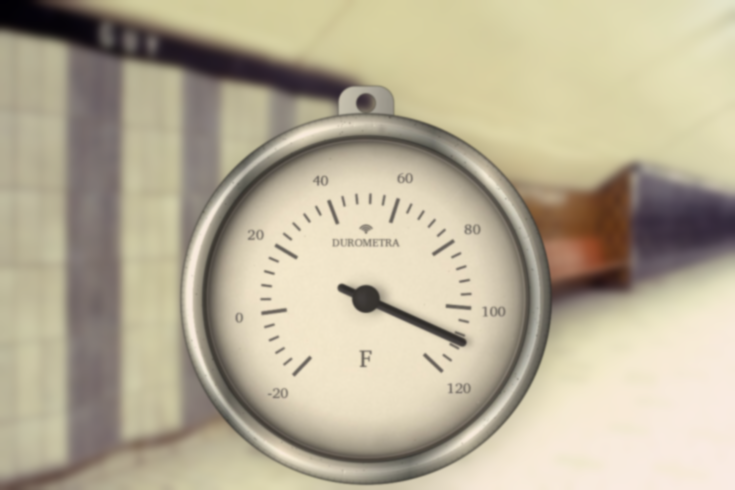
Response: 110 °F
